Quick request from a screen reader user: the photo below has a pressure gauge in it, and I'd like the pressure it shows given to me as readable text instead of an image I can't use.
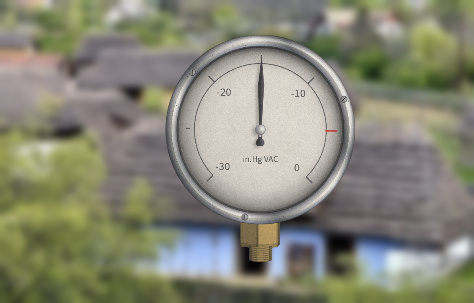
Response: -15 inHg
